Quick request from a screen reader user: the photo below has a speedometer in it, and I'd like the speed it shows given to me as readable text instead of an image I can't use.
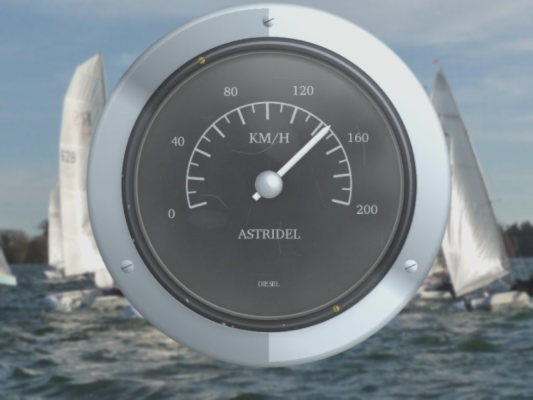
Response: 145 km/h
